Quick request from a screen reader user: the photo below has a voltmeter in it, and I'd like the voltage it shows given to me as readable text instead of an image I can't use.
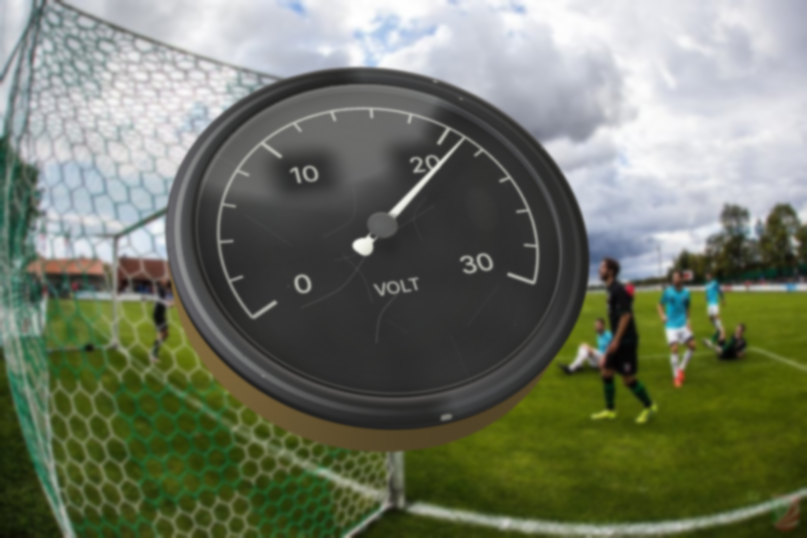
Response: 21 V
